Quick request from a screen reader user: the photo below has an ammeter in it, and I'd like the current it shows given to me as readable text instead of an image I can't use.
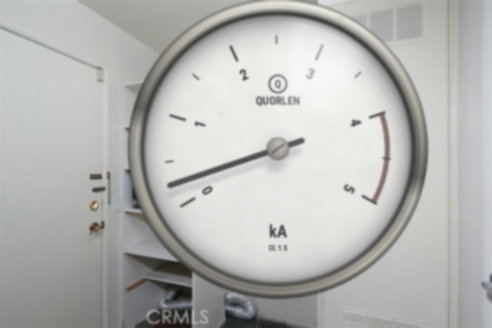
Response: 0.25 kA
